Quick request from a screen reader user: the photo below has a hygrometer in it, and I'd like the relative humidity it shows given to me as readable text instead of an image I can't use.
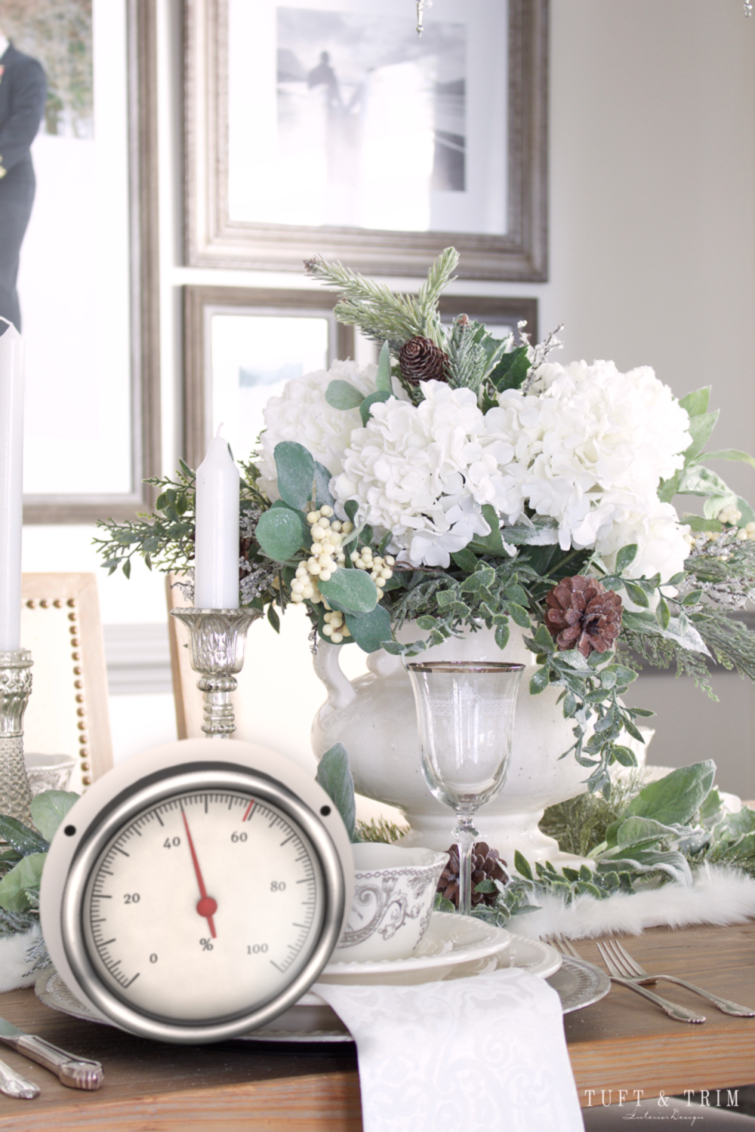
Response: 45 %
